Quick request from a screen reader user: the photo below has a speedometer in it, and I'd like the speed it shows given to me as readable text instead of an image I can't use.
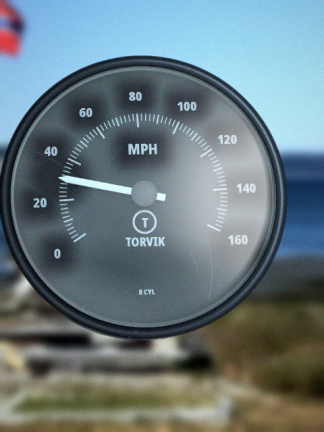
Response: 30 mph
